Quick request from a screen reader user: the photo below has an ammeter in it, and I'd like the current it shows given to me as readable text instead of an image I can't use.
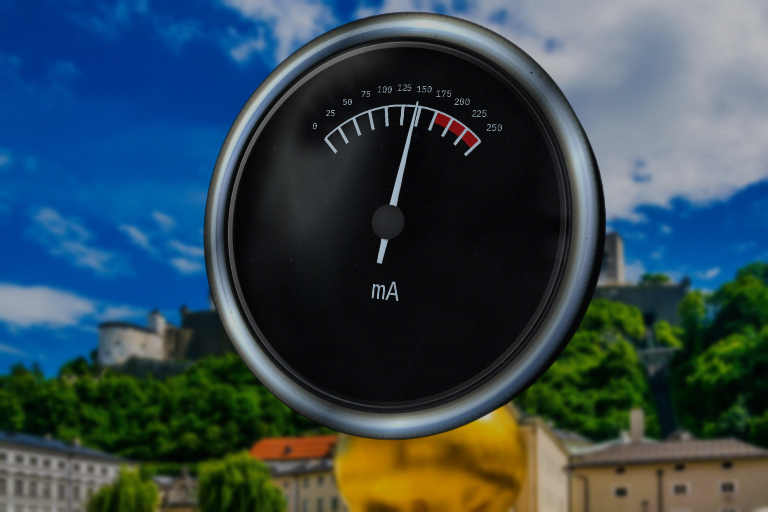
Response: 150 mA
